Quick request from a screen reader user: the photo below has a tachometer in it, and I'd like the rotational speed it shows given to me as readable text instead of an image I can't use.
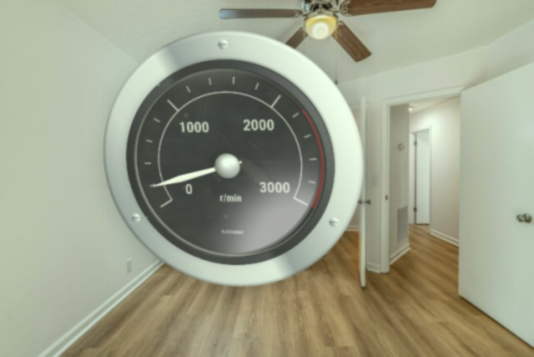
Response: 200 rpm
